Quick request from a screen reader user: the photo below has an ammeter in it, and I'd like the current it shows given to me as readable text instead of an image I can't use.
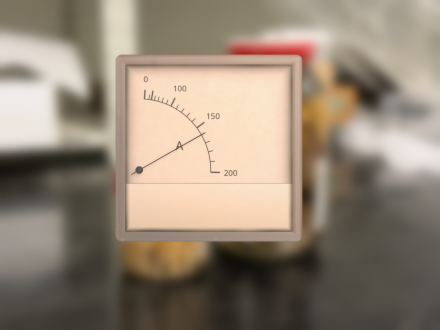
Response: 160 A
